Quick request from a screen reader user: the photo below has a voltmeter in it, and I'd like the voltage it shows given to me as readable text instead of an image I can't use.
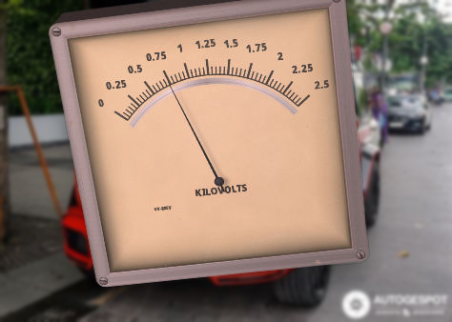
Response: 0.75 kV
